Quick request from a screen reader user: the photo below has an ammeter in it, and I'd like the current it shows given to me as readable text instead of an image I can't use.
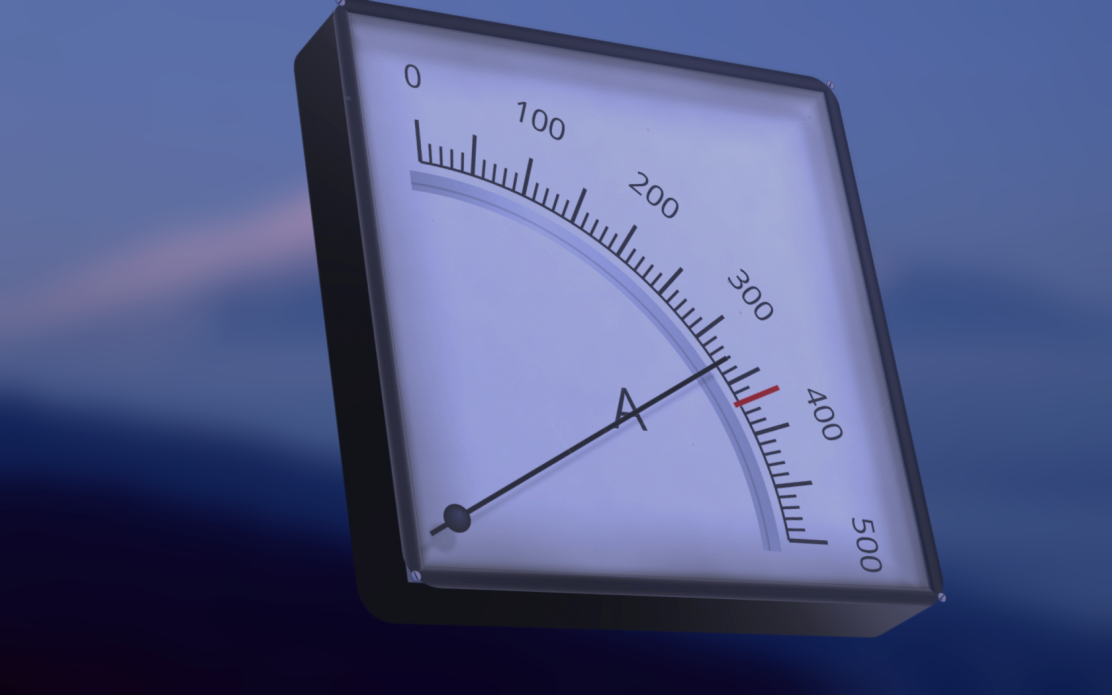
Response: 330 A
